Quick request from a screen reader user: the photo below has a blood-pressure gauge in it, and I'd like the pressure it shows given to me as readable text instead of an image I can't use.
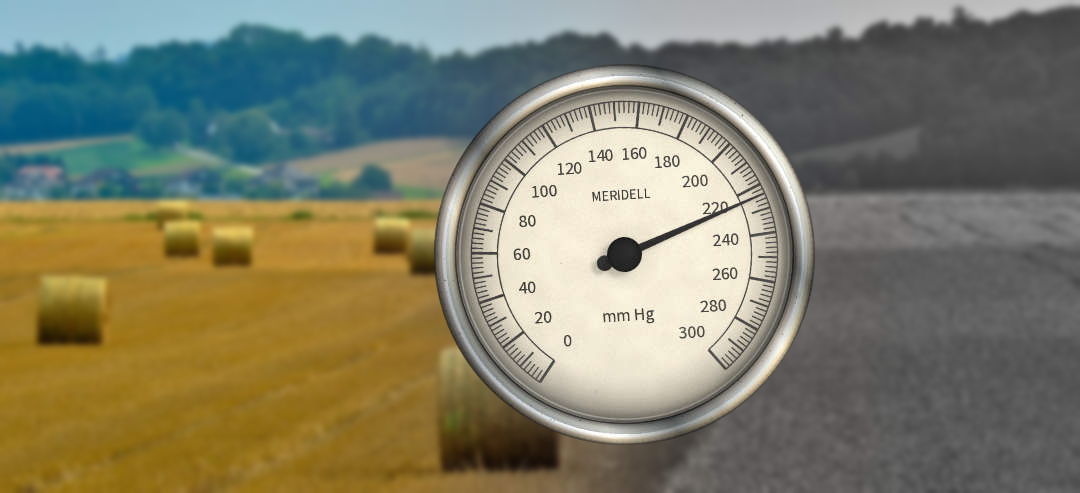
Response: 224 mmHg
